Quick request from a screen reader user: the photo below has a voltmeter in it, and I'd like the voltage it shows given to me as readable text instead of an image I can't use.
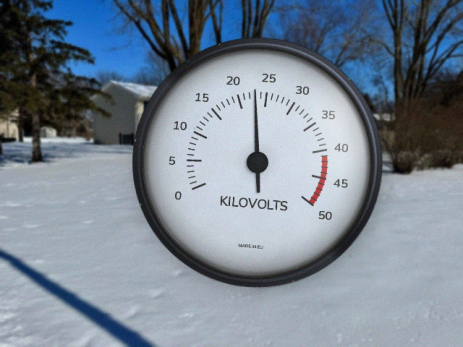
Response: 23 kV
